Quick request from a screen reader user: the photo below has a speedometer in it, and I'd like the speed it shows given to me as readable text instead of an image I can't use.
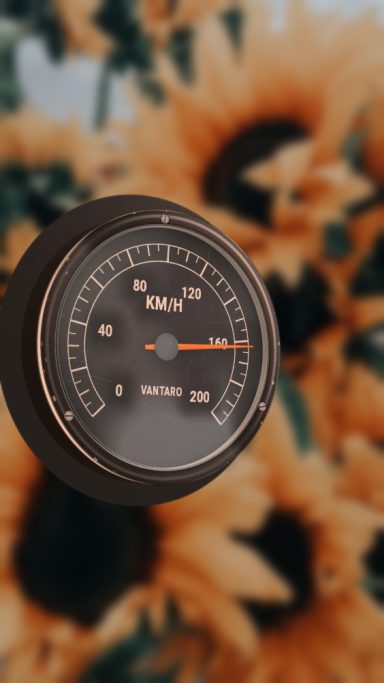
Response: 162.5 km/h
